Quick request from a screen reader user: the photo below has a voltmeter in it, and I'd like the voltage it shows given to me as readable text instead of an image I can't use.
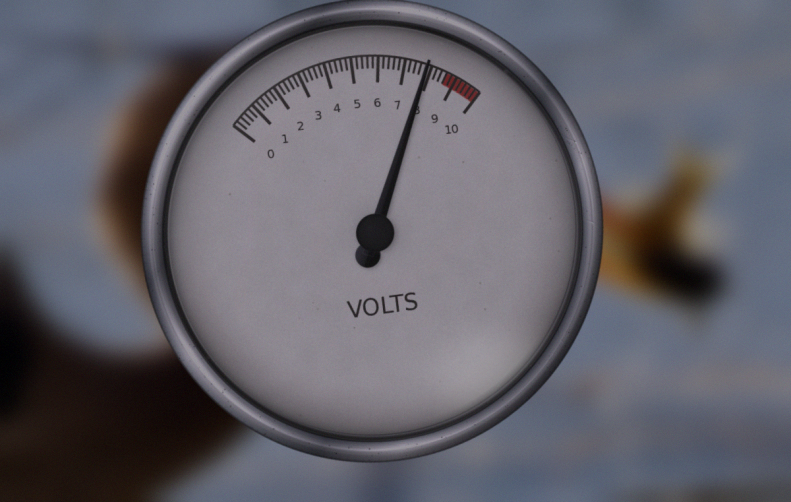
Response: 7.8 V
